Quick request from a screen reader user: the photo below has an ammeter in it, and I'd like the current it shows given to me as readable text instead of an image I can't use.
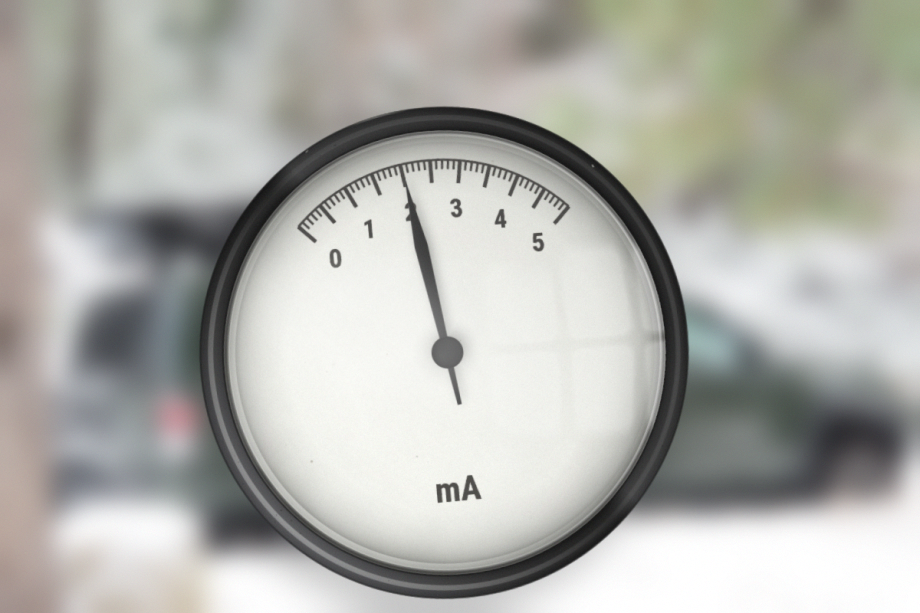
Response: 2 mA
